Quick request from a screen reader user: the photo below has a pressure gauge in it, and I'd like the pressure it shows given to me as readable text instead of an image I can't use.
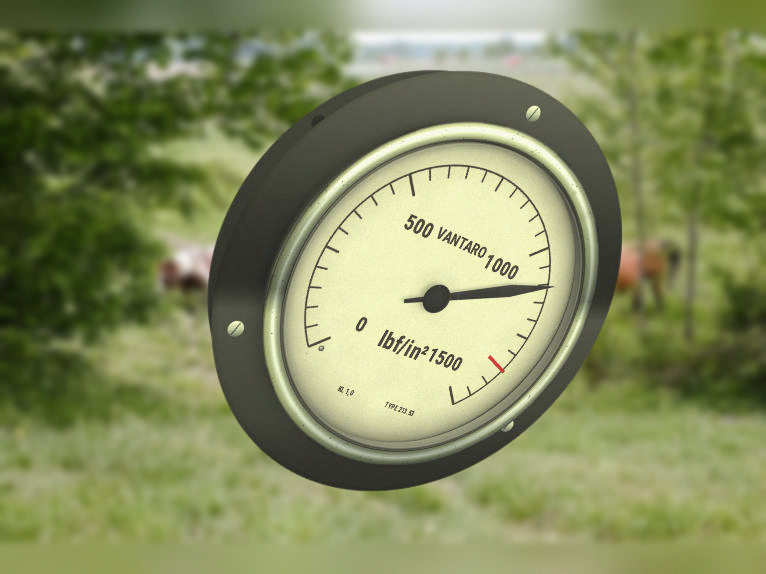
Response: 1100 psi
